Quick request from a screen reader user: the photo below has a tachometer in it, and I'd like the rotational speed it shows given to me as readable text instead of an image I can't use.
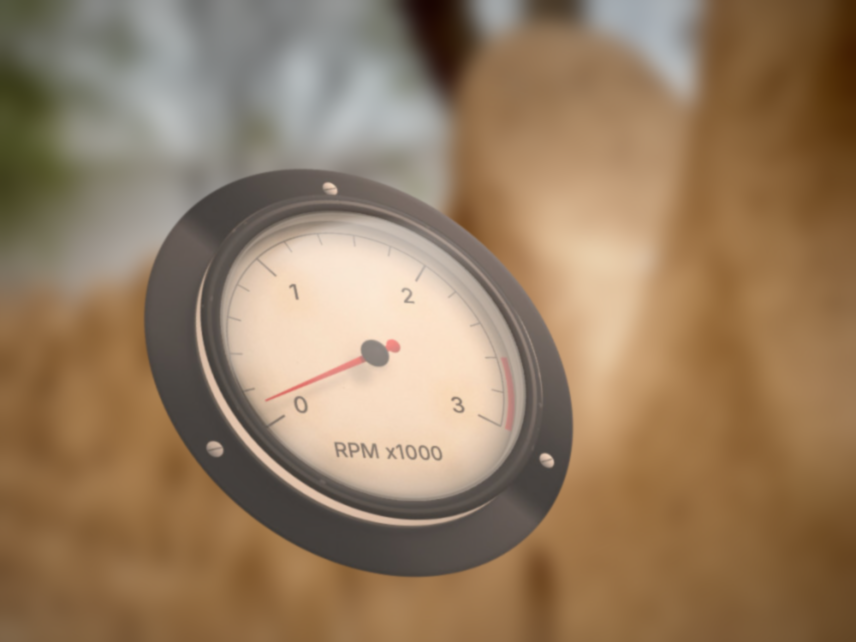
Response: 100 rpm
